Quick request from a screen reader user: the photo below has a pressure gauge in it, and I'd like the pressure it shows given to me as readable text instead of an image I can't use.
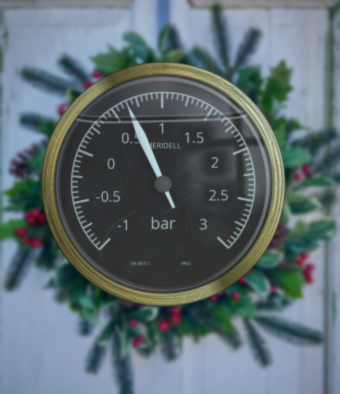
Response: 0.65 bar
